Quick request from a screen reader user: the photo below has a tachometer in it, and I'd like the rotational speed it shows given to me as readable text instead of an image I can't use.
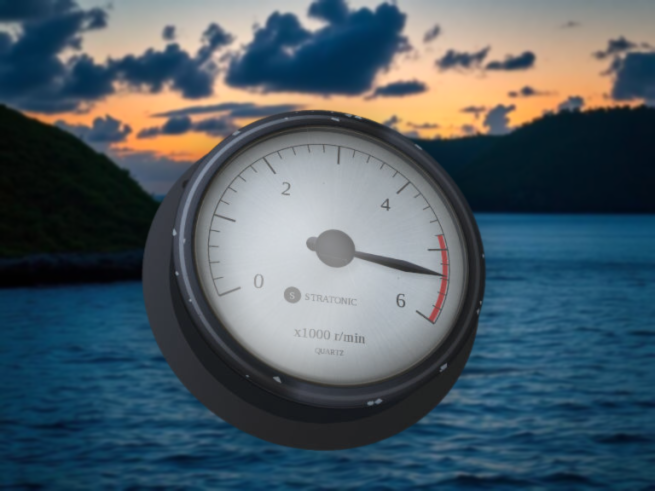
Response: 5400 rpm
